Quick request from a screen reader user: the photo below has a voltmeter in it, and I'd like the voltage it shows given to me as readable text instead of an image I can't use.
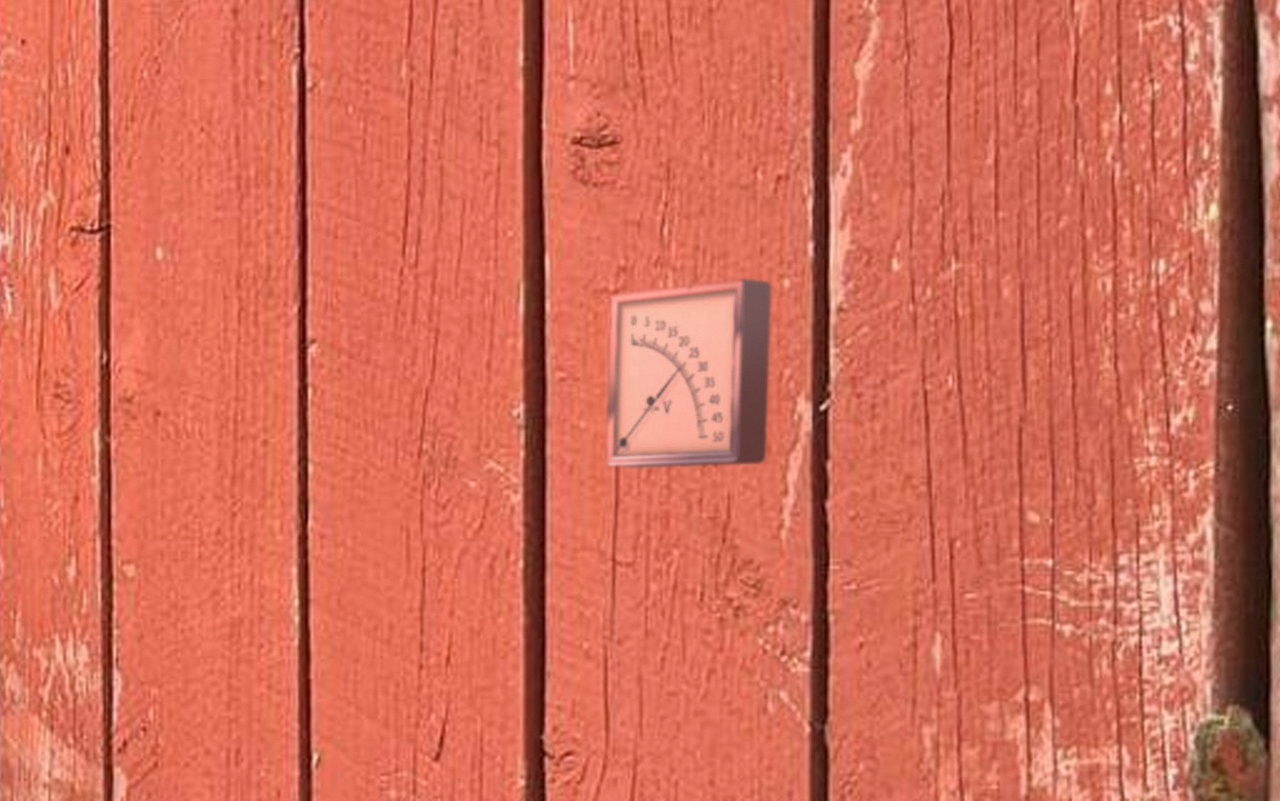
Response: 25 V
